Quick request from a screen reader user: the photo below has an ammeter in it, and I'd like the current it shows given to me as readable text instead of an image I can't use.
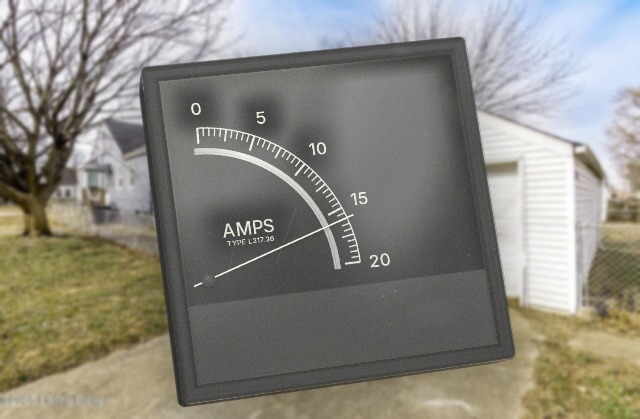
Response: 16 A
